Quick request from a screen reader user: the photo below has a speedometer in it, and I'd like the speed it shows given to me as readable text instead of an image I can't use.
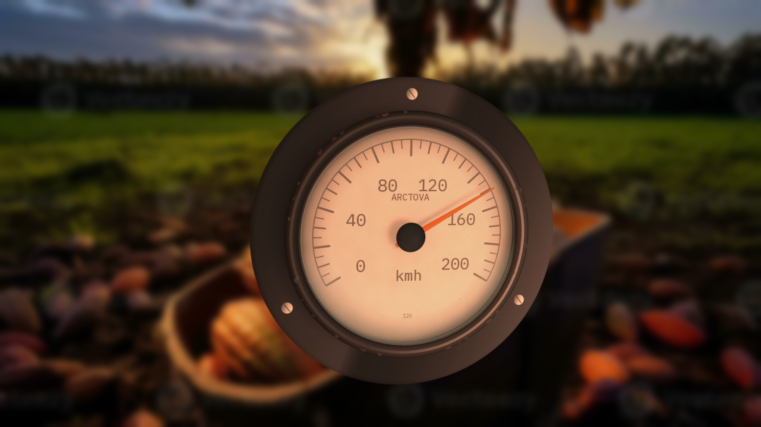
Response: 150 km/h
